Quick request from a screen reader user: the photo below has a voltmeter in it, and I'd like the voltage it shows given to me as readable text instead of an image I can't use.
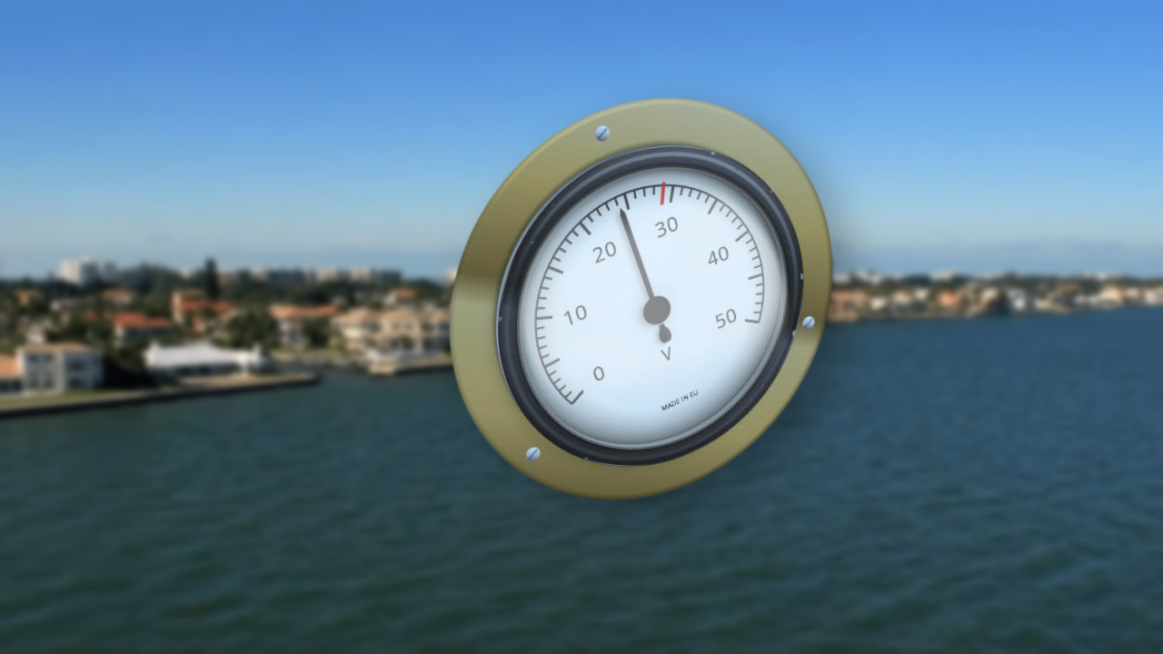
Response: 24 V
